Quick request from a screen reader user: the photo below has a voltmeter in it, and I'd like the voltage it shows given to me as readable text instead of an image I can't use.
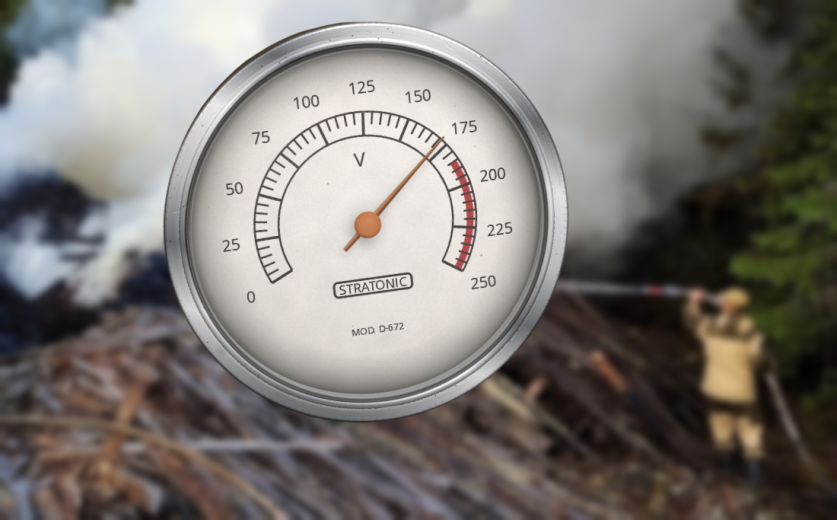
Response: 170 V
